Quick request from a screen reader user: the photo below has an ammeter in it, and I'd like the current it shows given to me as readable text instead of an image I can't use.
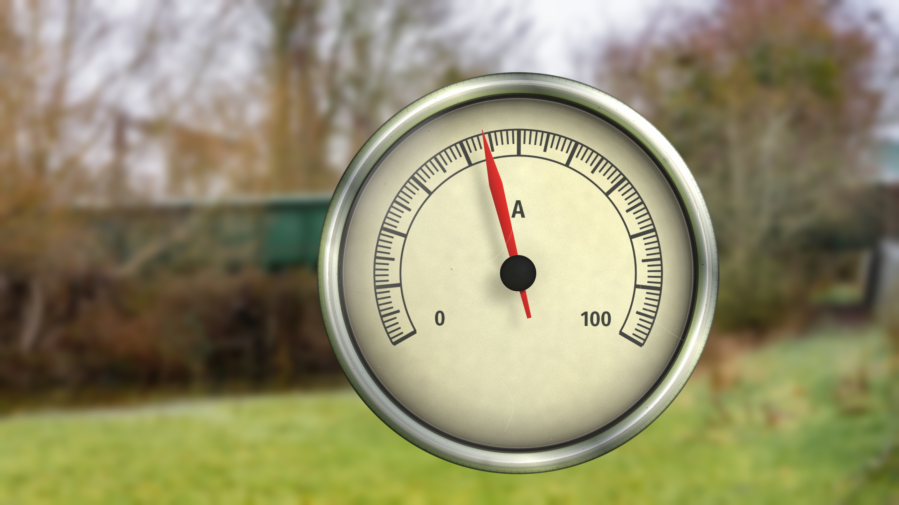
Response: 44 A
